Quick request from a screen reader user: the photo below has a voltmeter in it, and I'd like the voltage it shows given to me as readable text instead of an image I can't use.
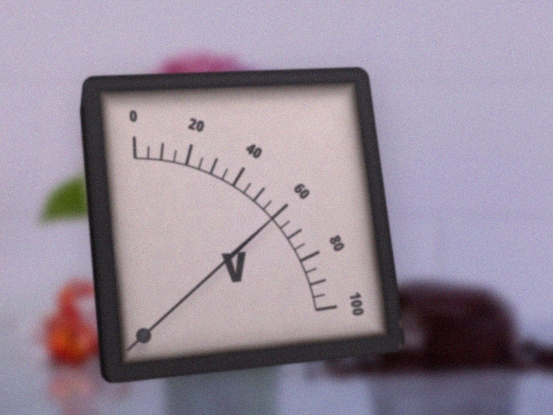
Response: 60 V
